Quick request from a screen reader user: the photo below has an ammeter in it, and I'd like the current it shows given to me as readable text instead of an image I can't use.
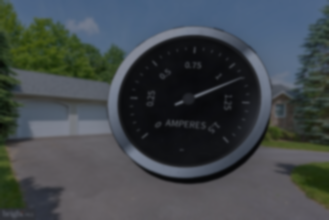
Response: 1.1 A
